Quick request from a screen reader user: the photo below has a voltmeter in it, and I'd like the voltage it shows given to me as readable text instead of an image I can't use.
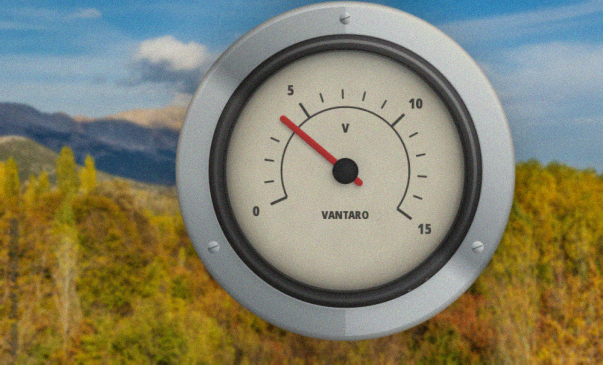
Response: 4 V
